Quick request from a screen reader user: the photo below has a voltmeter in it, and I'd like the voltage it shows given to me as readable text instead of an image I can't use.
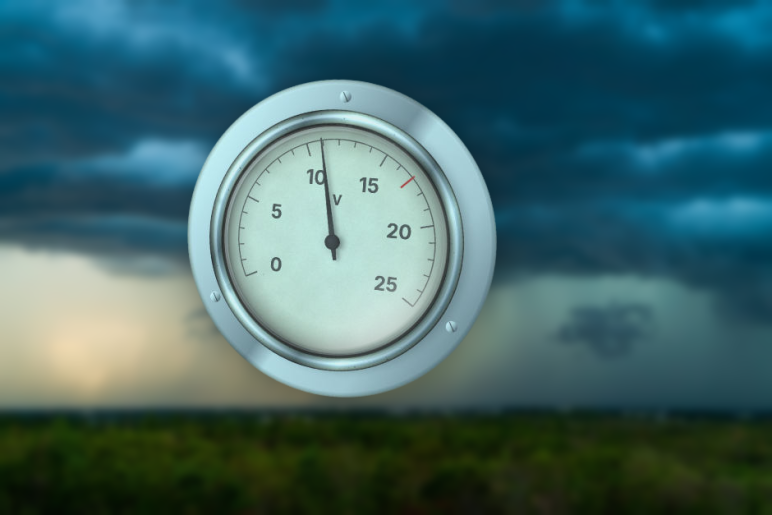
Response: 11 V
